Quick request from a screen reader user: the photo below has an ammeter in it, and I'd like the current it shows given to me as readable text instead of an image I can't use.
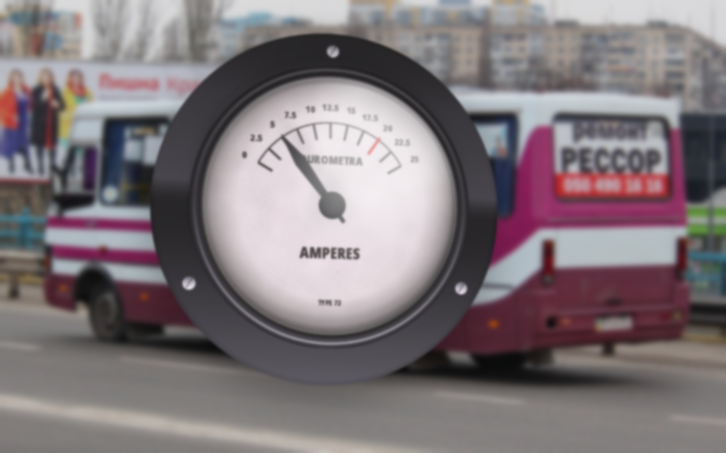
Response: 5 A
